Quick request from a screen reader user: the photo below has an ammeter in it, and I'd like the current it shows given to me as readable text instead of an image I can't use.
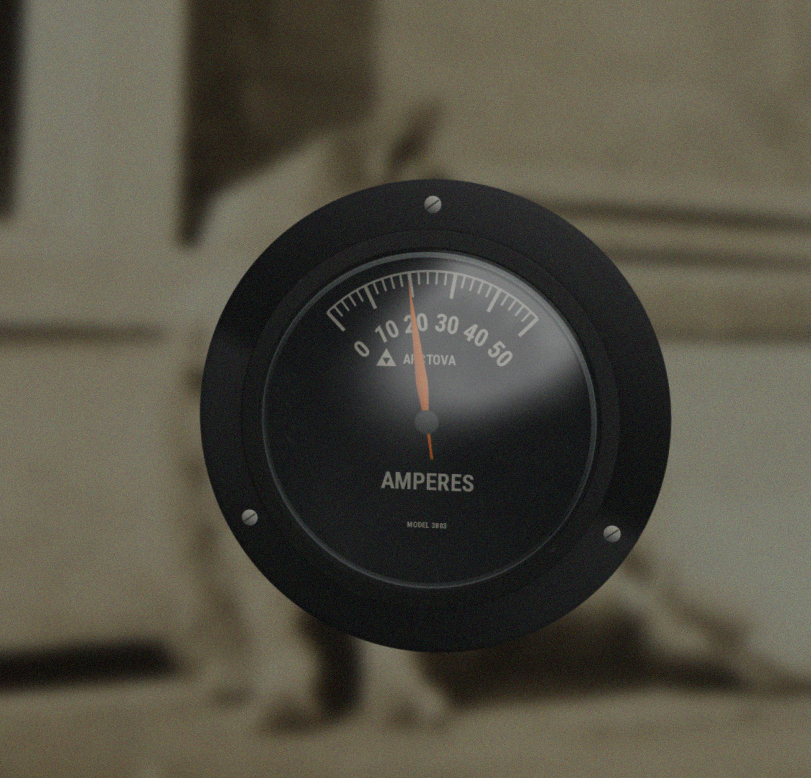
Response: 20 A
